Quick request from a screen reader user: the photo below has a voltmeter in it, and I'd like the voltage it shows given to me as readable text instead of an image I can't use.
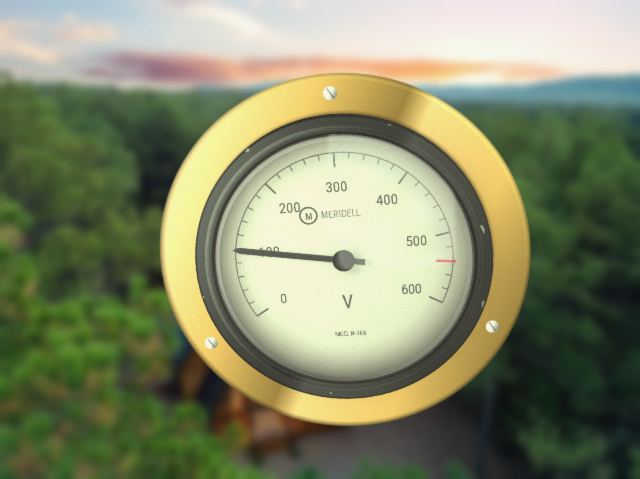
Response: 100 V
